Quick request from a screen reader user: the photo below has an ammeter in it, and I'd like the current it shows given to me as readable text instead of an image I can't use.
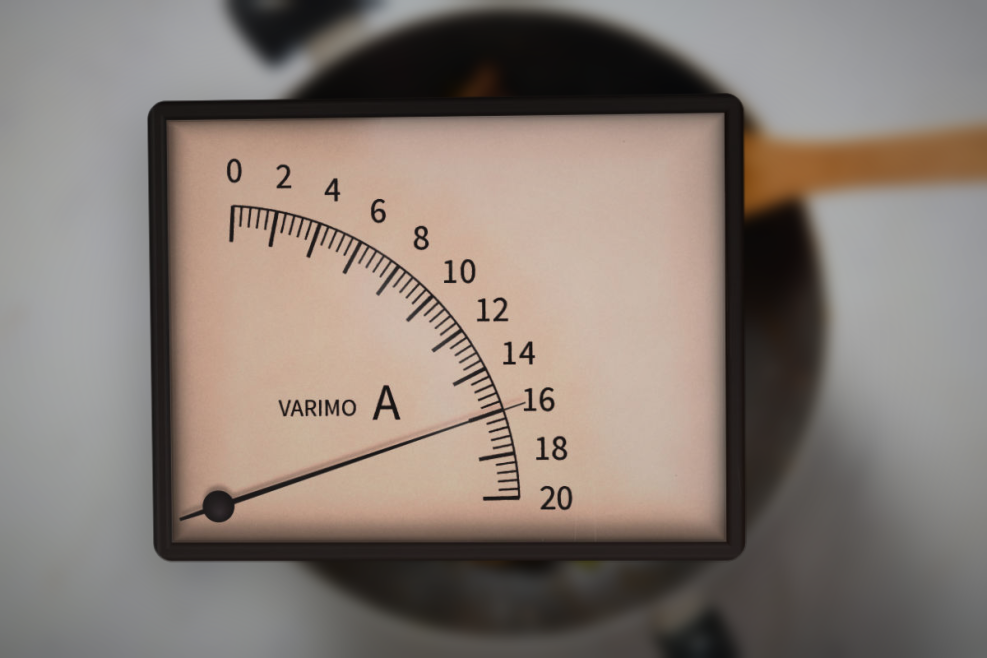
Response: 16 A
